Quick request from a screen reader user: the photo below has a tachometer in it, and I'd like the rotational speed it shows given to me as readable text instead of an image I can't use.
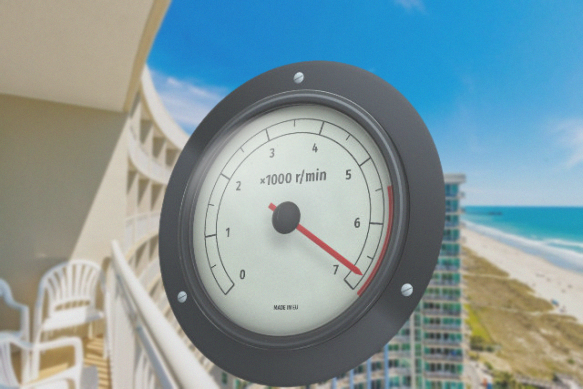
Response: 6750 rpm
